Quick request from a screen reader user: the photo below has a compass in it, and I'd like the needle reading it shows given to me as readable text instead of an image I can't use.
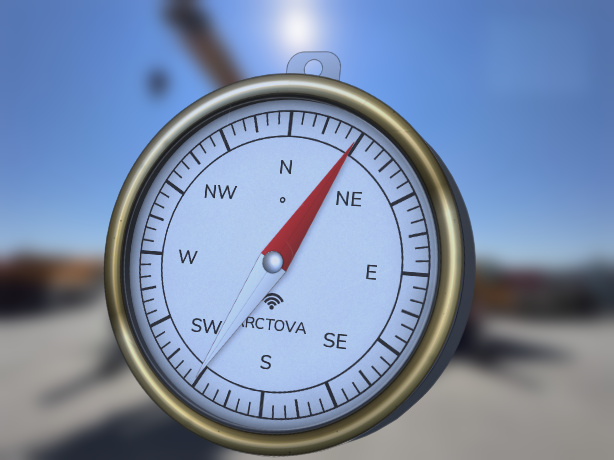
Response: 30 °
